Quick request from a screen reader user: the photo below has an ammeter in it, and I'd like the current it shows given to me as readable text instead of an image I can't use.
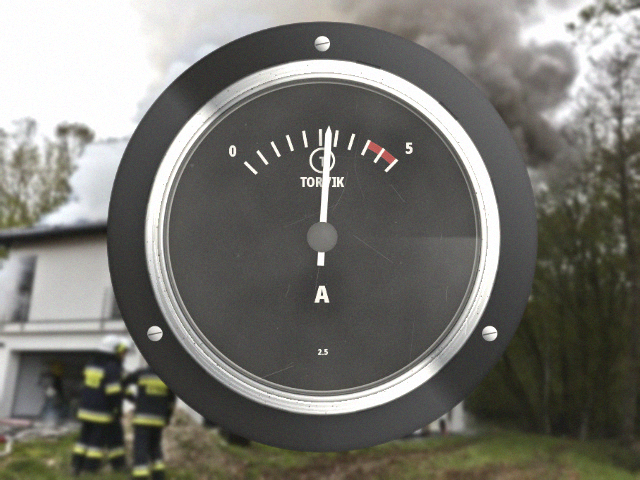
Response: 2.75 A
